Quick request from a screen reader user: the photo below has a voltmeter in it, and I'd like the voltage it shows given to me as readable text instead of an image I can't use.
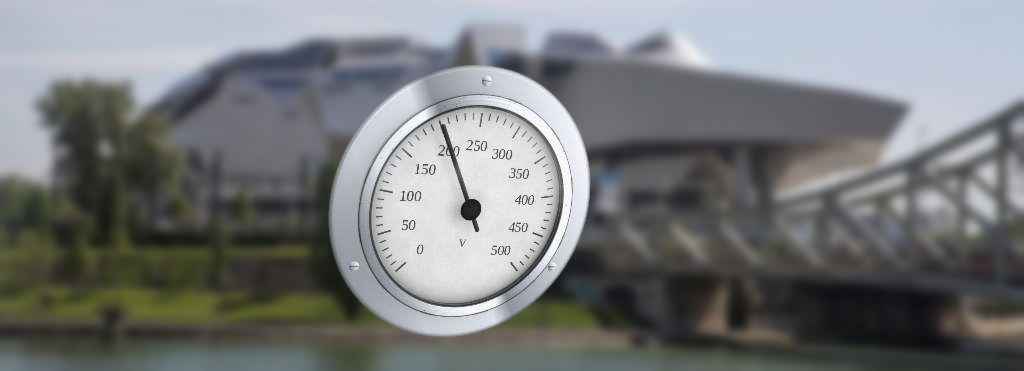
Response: 200 V
